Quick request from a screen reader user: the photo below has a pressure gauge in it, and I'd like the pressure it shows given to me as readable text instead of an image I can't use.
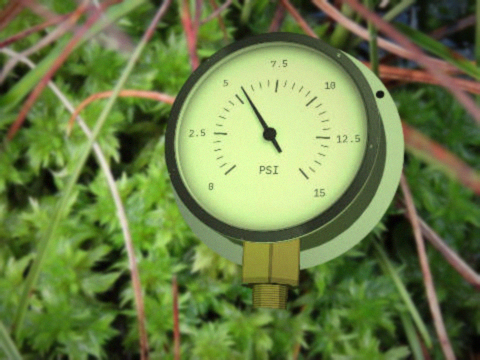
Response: 5.5 psi
